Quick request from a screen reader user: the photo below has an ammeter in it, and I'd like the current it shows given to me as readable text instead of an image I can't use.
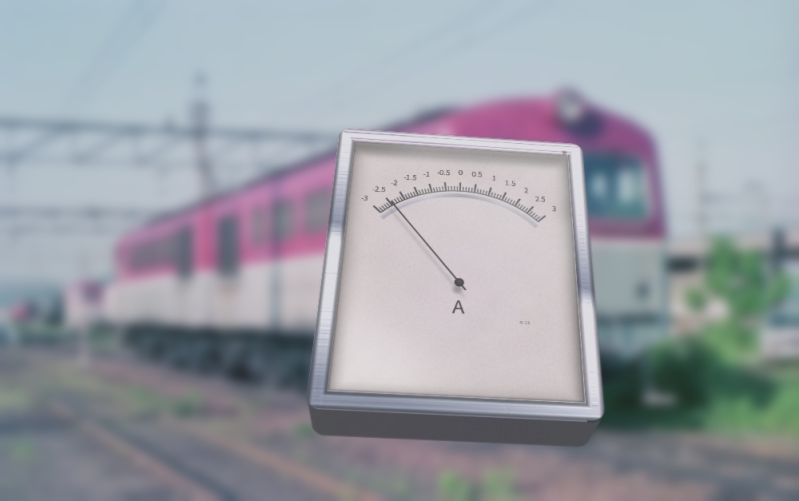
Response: -2.5 A
